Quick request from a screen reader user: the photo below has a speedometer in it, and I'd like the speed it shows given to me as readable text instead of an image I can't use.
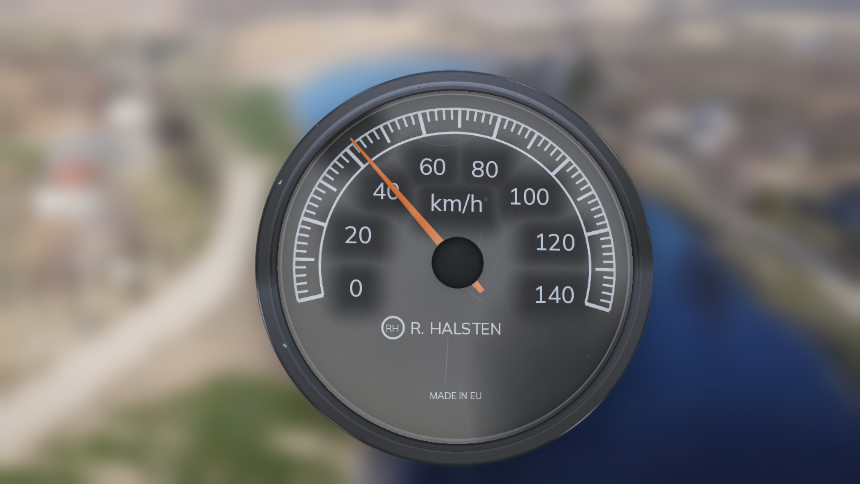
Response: 42 km/h
